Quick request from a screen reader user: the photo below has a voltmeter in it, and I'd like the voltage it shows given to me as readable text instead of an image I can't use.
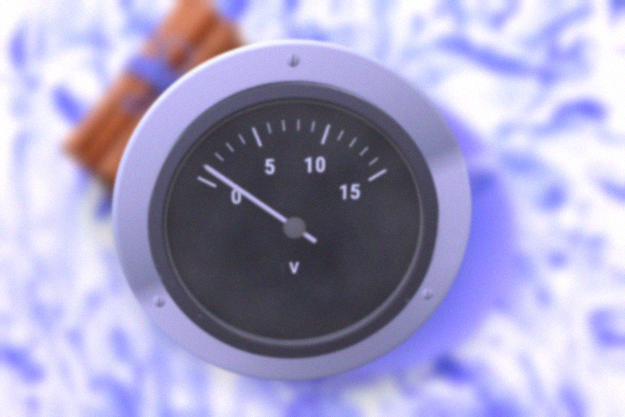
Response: 1 V
